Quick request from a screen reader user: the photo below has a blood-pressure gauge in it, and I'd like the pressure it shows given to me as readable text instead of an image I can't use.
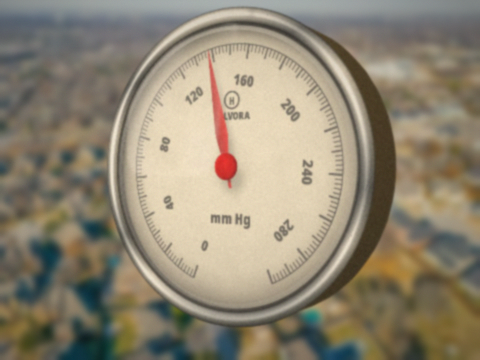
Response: 140 mmHg
